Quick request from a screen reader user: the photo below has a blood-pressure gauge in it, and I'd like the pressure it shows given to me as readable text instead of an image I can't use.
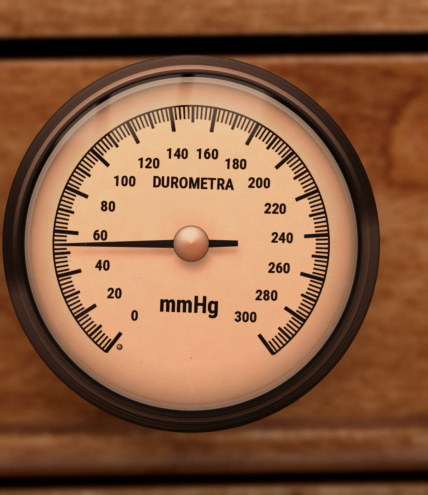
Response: 54 mmHg
